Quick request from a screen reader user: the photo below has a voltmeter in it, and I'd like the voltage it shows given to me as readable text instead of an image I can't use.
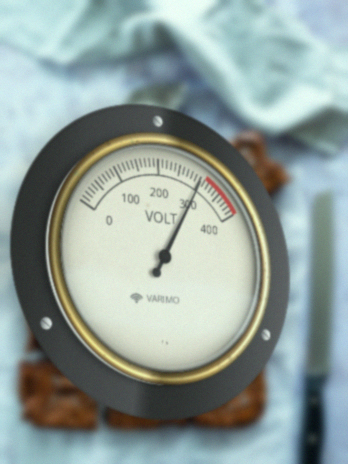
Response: 300 V
